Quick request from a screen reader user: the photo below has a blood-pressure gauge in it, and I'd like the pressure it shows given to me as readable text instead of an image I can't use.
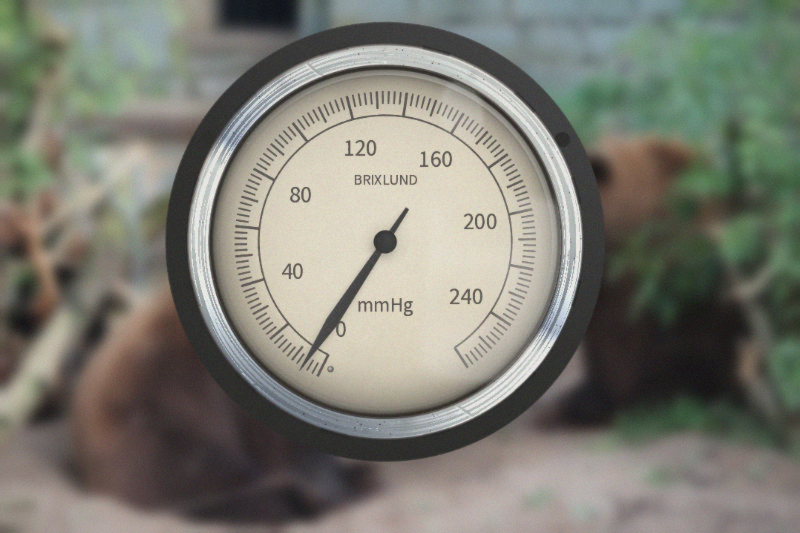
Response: 6 mmHg
